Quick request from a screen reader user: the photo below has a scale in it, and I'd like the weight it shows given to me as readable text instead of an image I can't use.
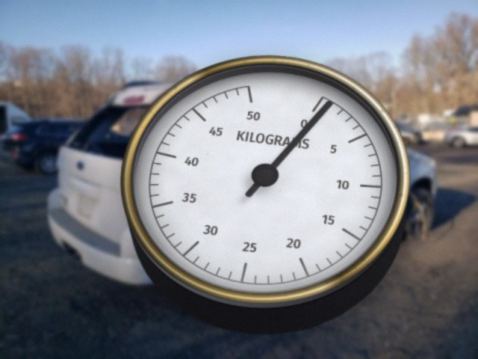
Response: 1 kg
